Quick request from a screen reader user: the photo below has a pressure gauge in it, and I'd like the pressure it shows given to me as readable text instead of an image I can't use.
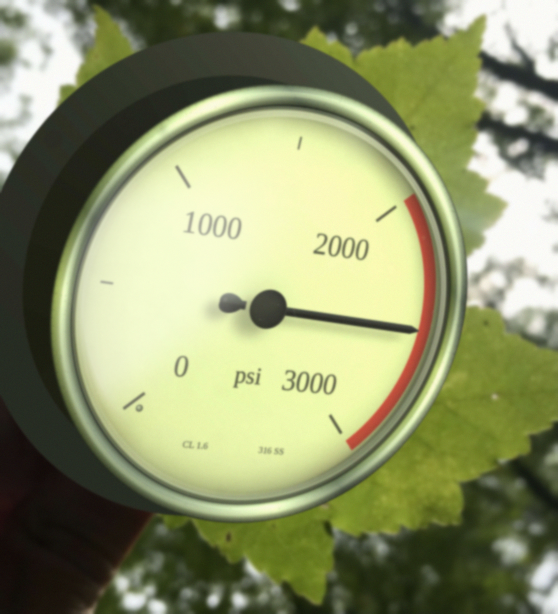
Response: 2500 psi
